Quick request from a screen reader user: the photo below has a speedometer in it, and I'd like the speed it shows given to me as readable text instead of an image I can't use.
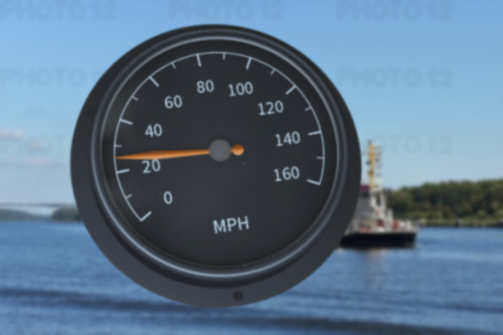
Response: 25 mph
